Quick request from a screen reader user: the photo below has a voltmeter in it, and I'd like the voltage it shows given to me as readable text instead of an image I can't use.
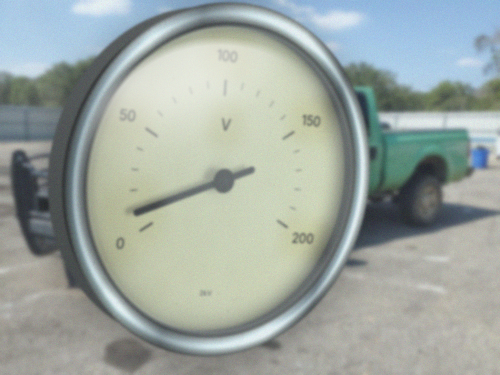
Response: 10 V
